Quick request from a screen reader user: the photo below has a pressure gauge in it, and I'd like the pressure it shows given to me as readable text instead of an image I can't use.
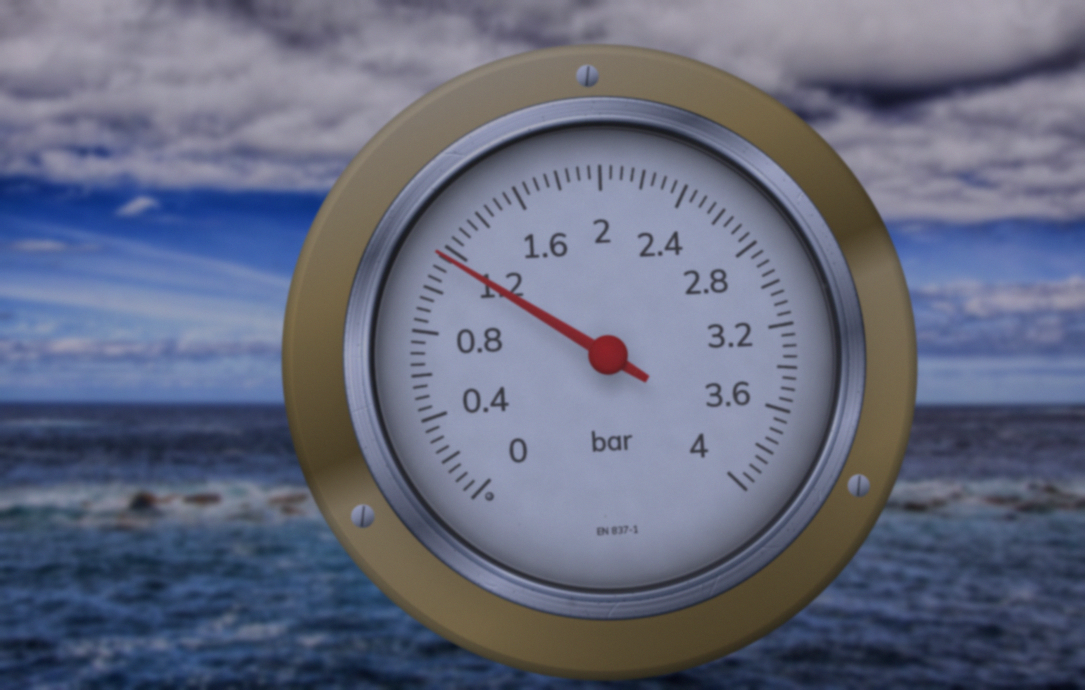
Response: 1.15 bar
